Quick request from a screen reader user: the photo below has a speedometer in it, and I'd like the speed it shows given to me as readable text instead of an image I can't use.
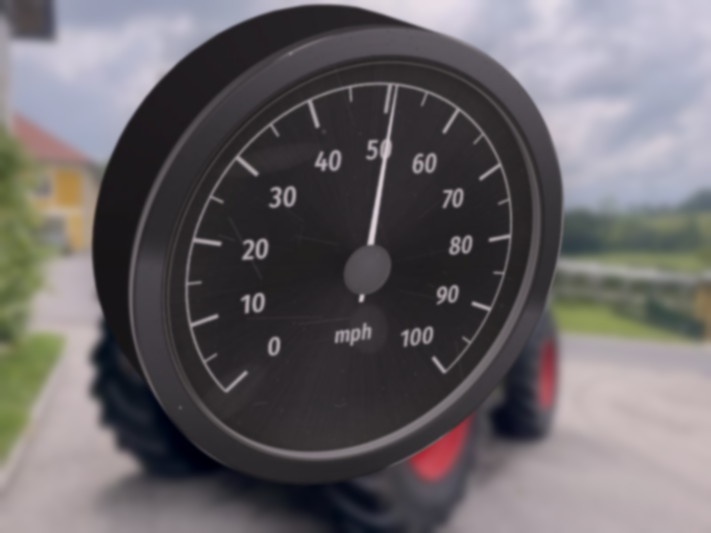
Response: 50 mph
